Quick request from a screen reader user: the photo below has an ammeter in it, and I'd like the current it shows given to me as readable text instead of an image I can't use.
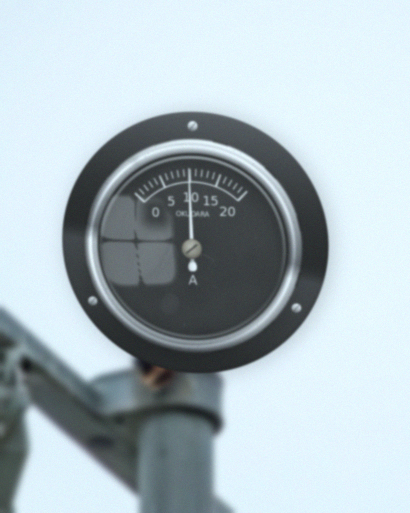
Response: 10 A
